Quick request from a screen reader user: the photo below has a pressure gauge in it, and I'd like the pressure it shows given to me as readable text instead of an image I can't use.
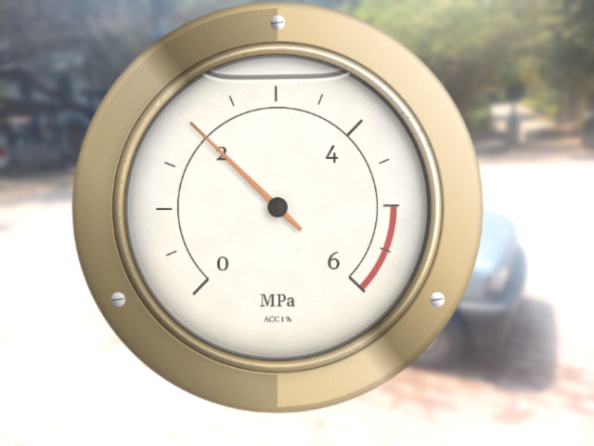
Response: 2 MPa
